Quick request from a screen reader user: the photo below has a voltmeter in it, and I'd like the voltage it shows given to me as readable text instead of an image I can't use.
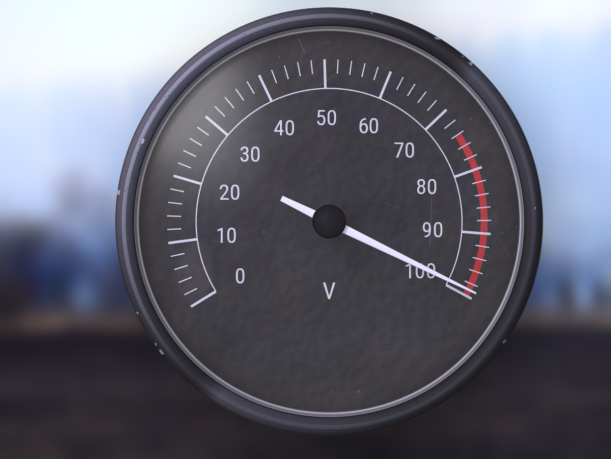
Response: 99 V
